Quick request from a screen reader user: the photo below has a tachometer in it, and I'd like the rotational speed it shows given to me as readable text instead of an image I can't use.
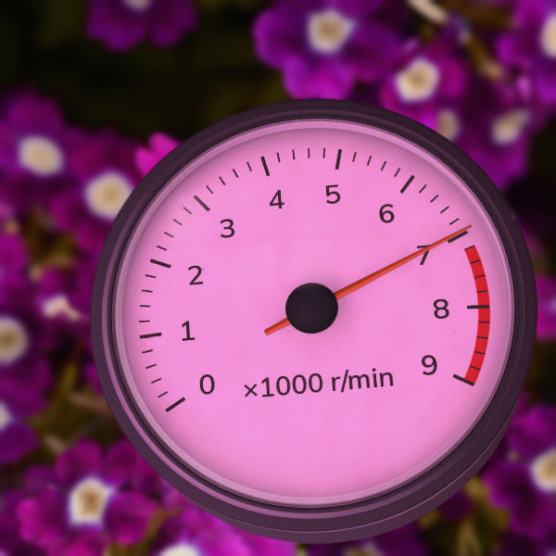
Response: 7000 rpm
